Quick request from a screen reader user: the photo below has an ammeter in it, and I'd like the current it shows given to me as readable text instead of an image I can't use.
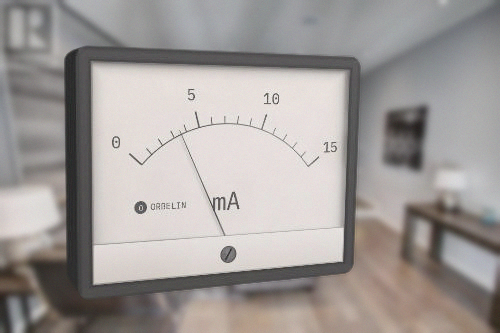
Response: 3.5 mA
